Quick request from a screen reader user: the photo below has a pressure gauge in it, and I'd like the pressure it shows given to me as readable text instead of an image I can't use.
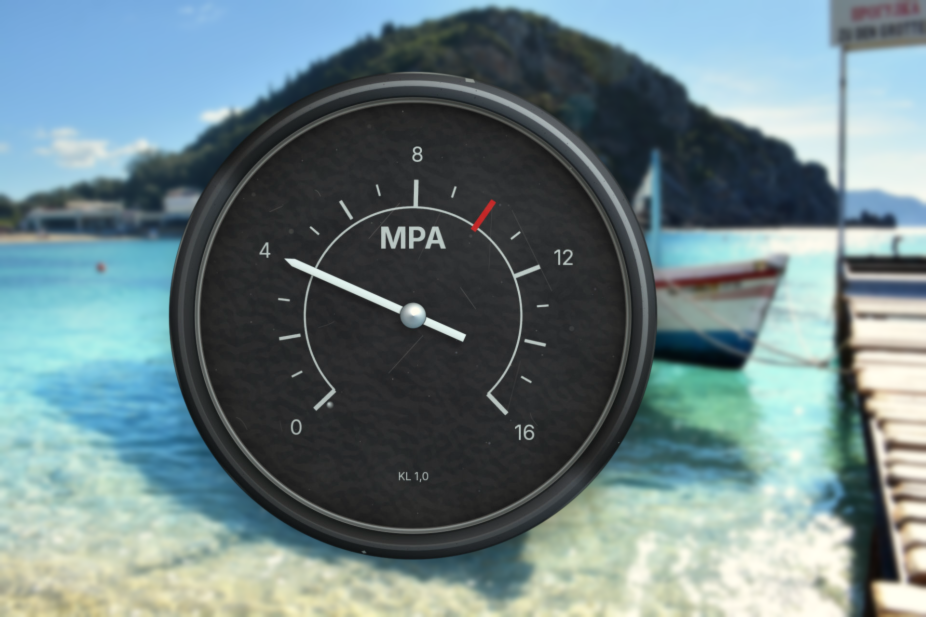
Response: 4 MPa
